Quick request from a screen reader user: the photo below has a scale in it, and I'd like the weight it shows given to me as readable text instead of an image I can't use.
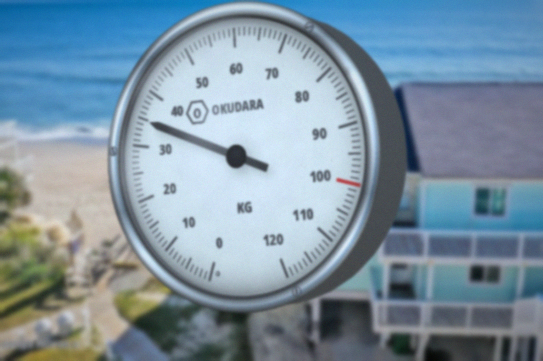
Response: 35 kg
